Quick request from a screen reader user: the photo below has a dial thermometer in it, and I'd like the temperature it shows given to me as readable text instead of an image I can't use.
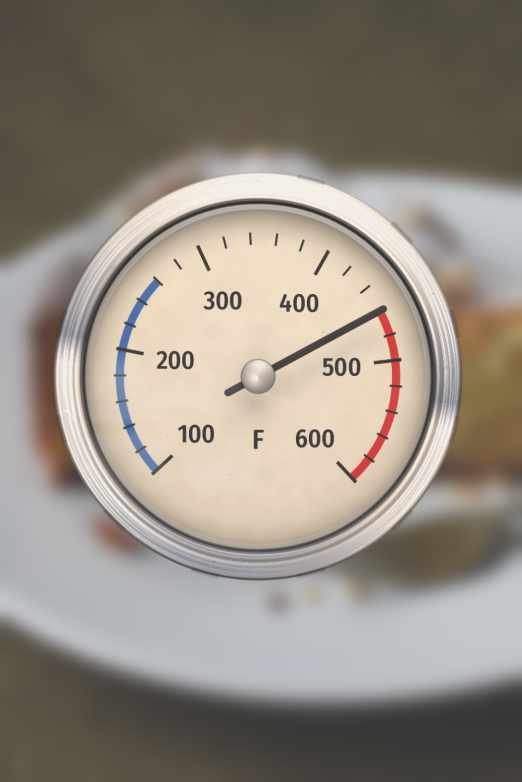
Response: 460 °F
